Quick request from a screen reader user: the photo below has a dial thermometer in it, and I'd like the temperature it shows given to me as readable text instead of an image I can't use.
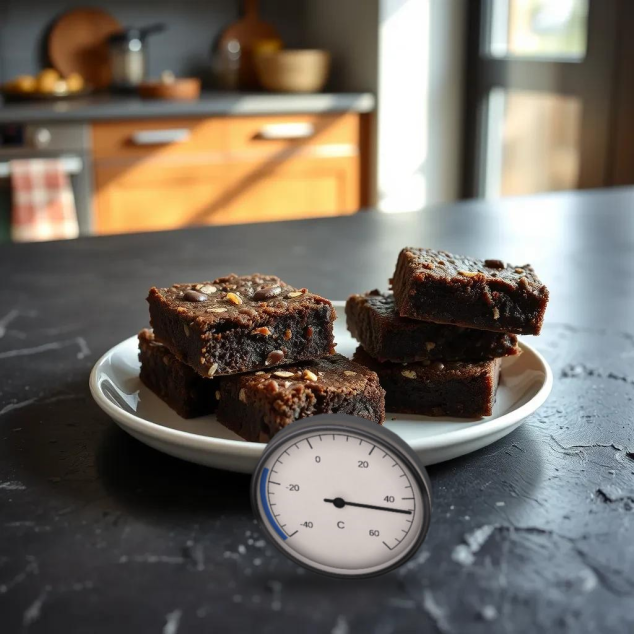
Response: 44 °C
